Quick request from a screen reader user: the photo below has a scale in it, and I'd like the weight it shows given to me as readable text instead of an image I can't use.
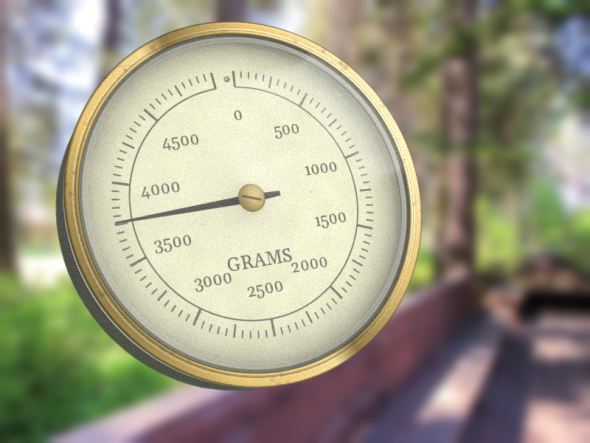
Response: 3750 g
